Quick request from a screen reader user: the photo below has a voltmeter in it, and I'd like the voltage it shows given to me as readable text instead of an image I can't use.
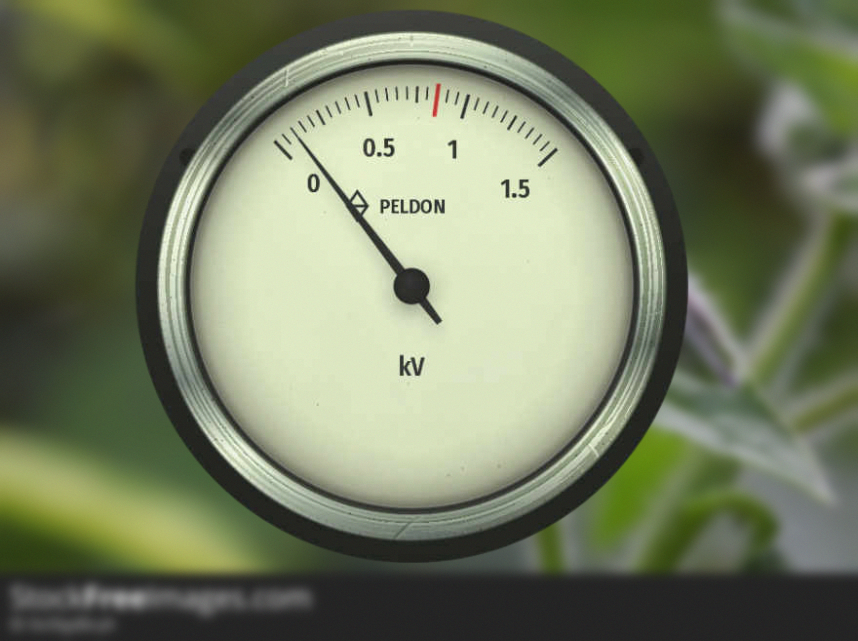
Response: 0.1 kV
